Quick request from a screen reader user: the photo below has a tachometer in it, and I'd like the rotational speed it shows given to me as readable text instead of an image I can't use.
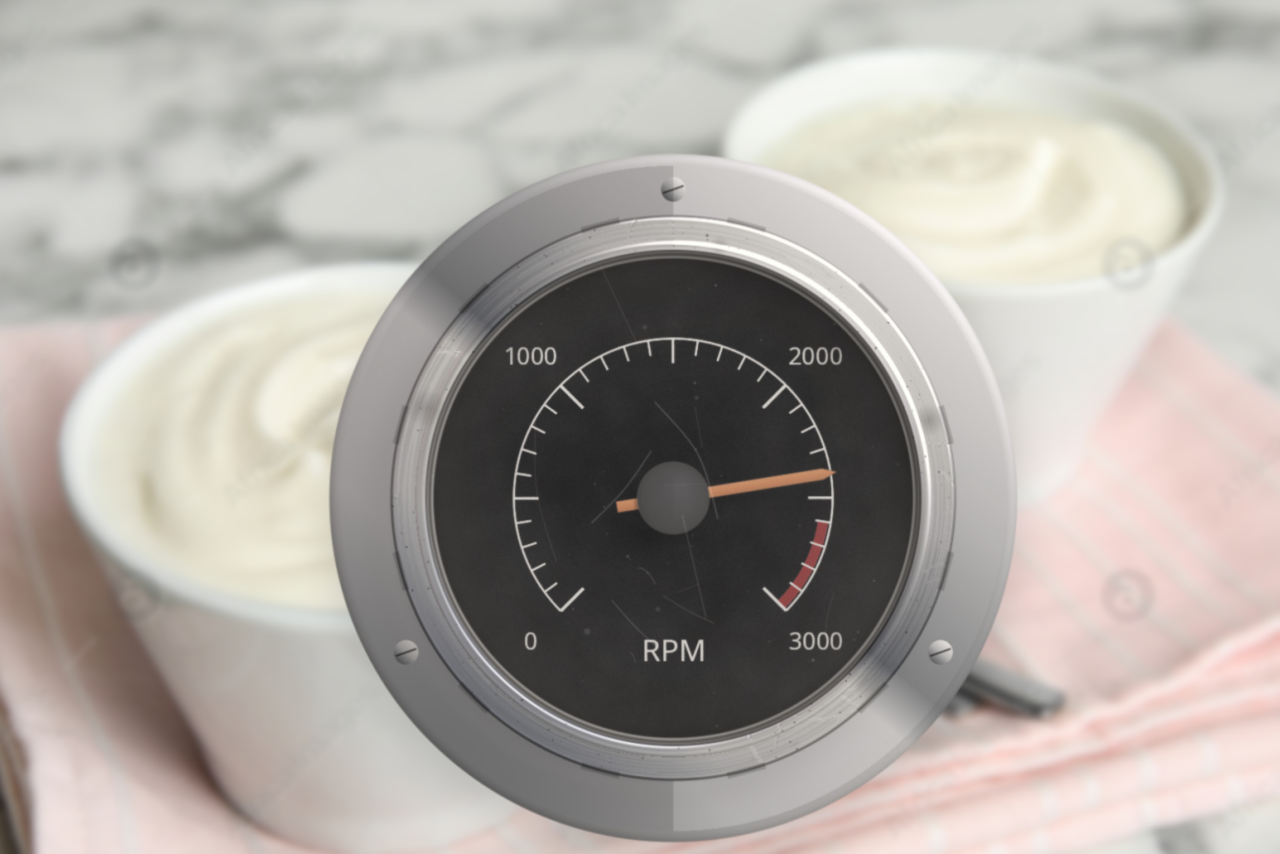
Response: 2400 rpm
